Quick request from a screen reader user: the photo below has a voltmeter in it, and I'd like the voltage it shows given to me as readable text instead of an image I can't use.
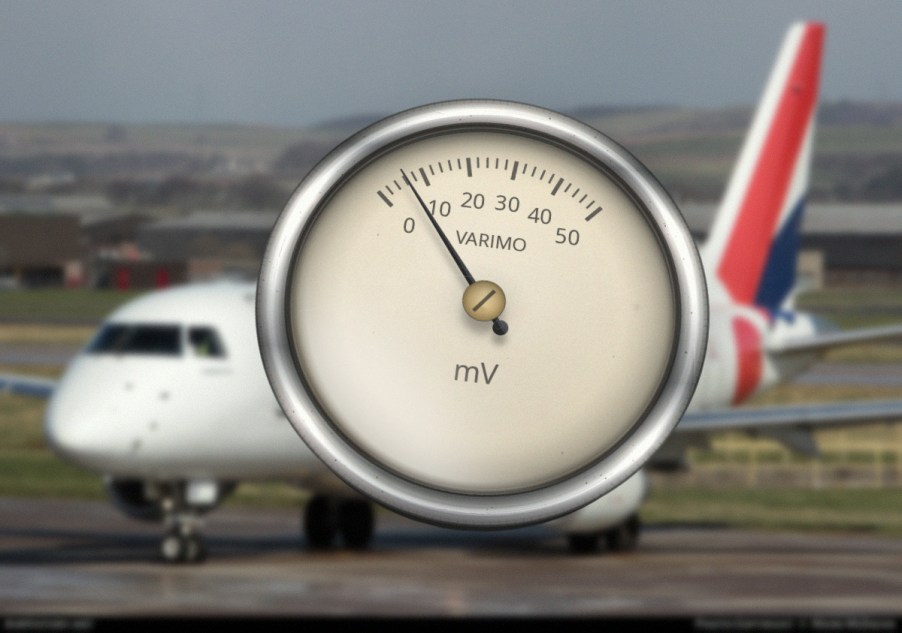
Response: 6 mV
